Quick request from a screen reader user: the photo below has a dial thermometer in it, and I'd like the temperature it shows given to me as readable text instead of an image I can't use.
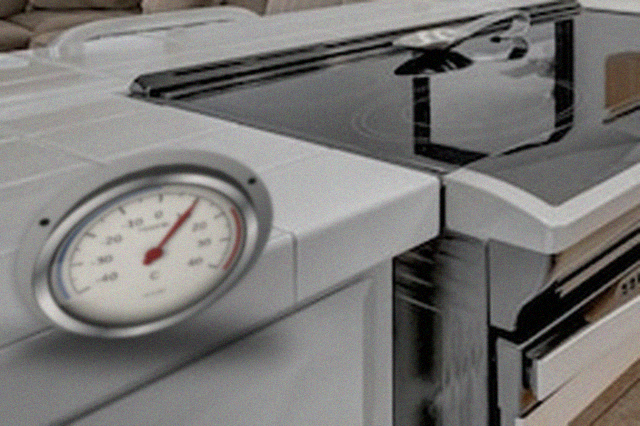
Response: 10 °C
